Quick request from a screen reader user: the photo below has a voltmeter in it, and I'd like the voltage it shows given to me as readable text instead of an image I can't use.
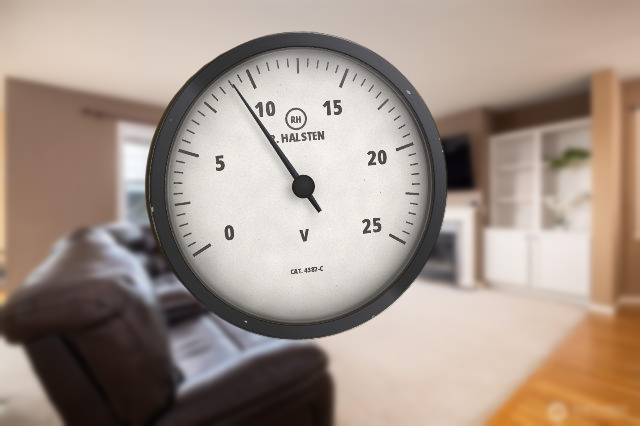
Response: 9 V
